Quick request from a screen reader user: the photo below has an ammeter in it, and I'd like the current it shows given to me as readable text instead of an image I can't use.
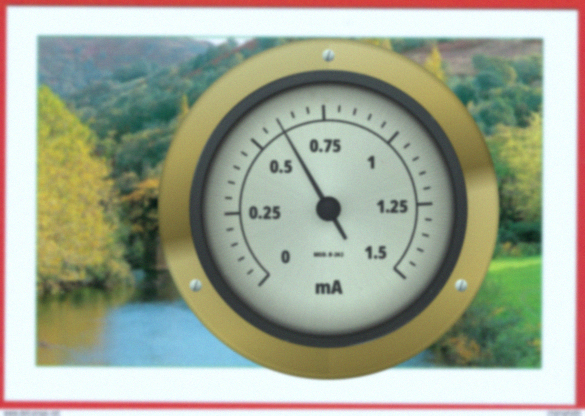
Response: 0.6 mA
